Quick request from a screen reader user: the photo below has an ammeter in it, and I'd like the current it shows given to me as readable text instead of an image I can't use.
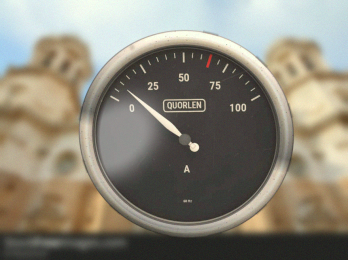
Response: 10 A
